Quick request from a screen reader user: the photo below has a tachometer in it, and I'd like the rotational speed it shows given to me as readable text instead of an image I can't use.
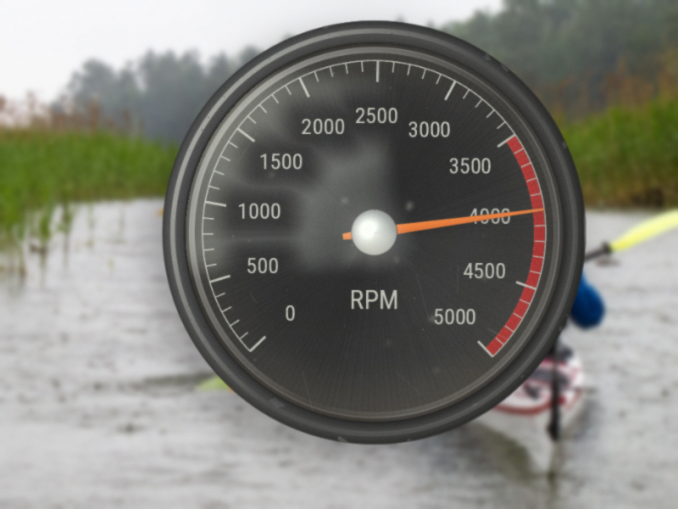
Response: 4000 rpm
